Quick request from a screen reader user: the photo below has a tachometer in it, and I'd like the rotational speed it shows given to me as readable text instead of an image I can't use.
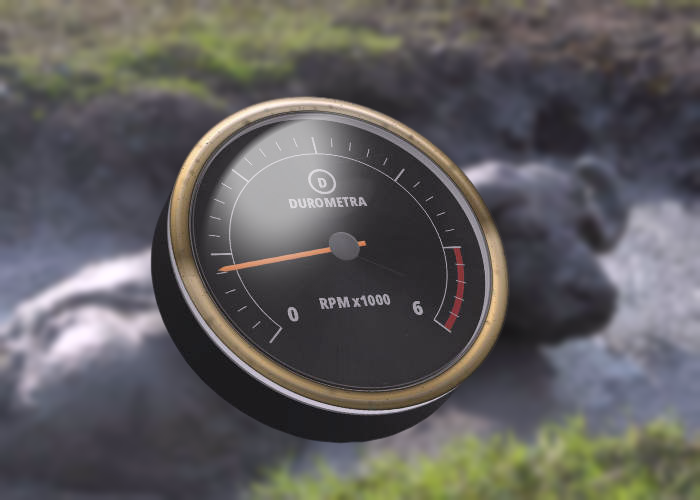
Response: 800 rpm
